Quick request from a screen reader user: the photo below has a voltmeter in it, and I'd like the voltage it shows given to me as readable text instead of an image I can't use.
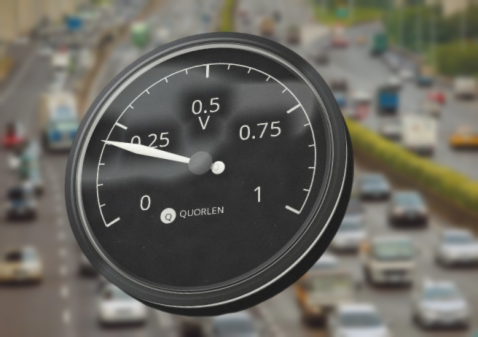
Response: 0.2 V
